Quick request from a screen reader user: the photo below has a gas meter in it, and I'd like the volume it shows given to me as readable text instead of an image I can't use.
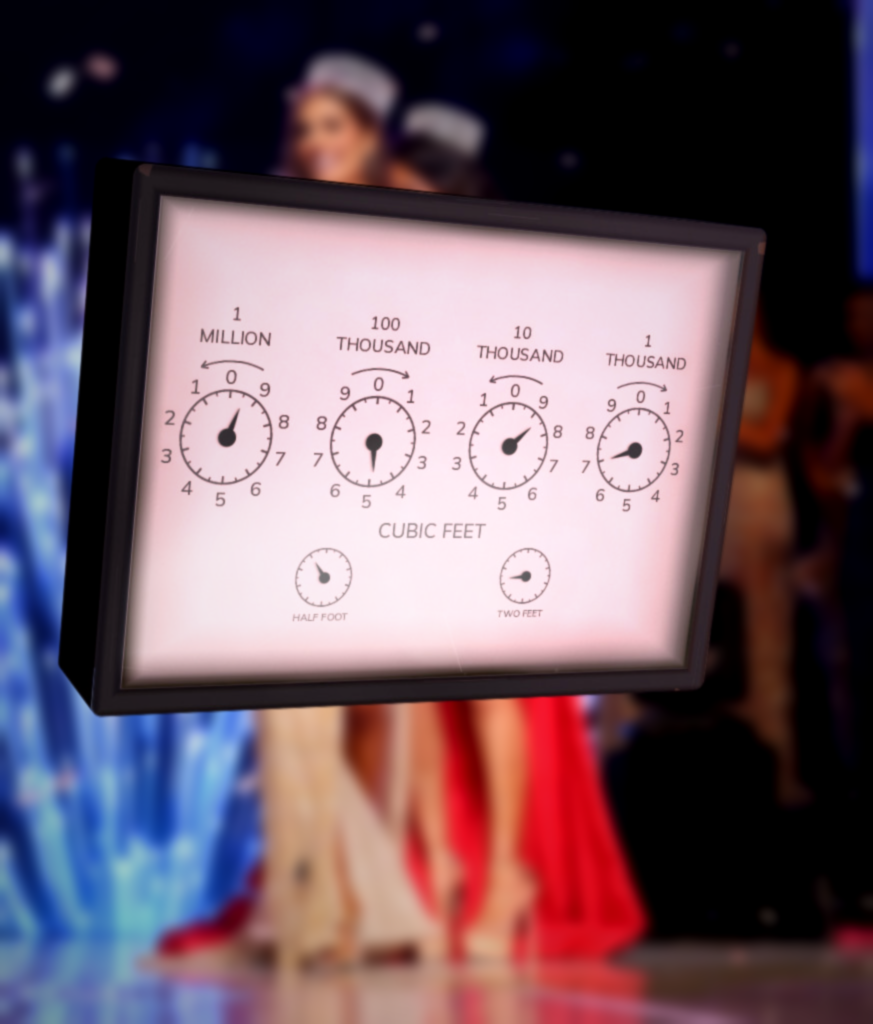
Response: 948700 ft³
